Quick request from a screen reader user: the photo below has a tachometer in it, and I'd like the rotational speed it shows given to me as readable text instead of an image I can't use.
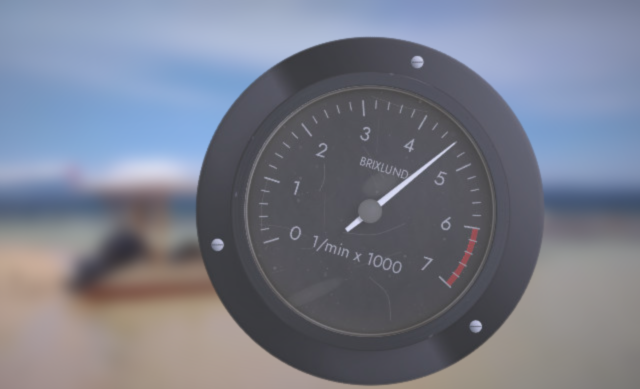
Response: 4600 rpm
